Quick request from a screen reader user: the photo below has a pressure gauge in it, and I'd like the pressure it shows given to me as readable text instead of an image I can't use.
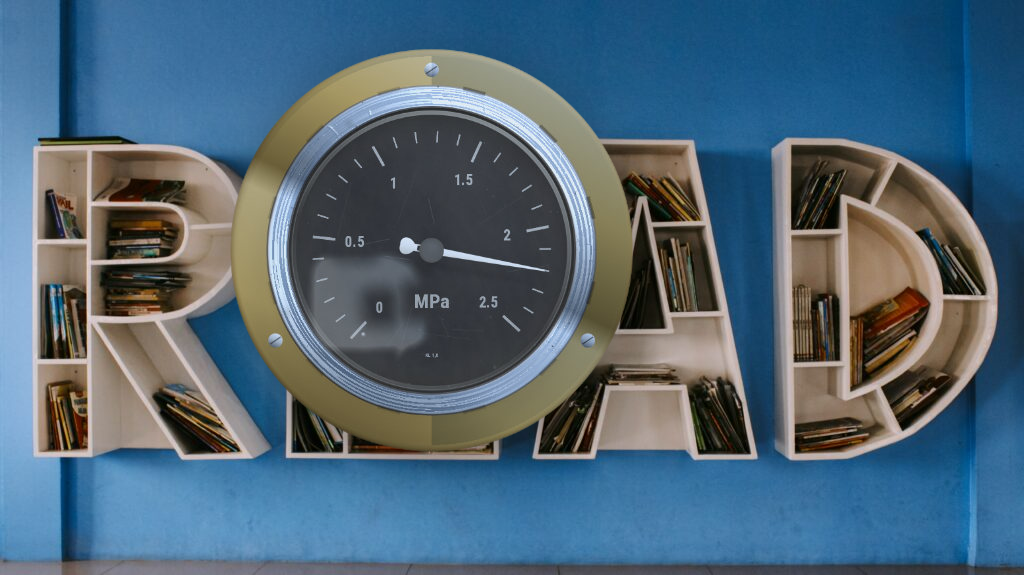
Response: 2.2 MPa
